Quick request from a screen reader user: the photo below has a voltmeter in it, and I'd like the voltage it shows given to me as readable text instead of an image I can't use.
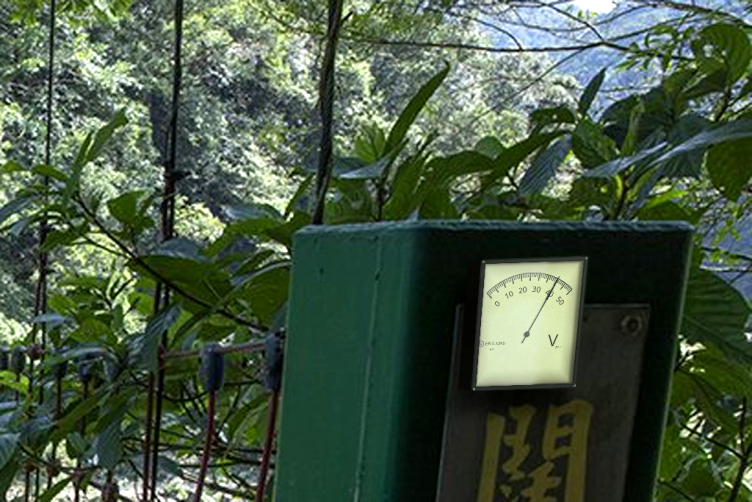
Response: 40 V
